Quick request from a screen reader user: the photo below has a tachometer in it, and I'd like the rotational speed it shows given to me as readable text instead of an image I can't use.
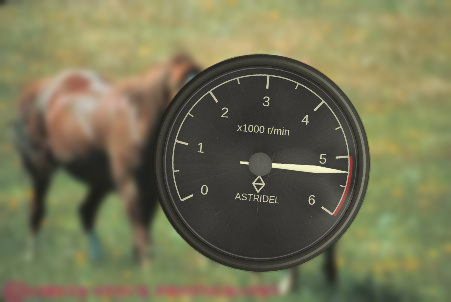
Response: 5250 rpm
